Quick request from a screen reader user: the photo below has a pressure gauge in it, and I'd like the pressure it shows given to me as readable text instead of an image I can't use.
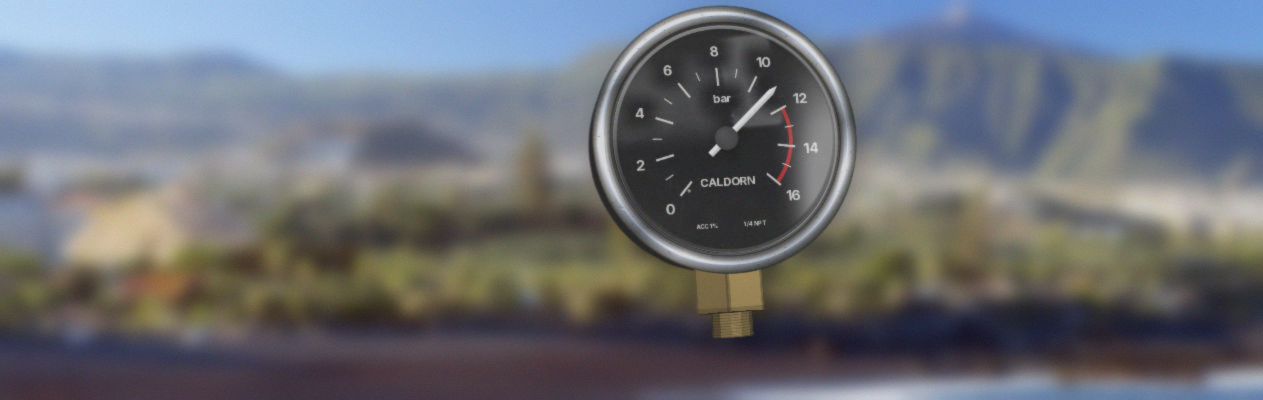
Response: 11 bar
